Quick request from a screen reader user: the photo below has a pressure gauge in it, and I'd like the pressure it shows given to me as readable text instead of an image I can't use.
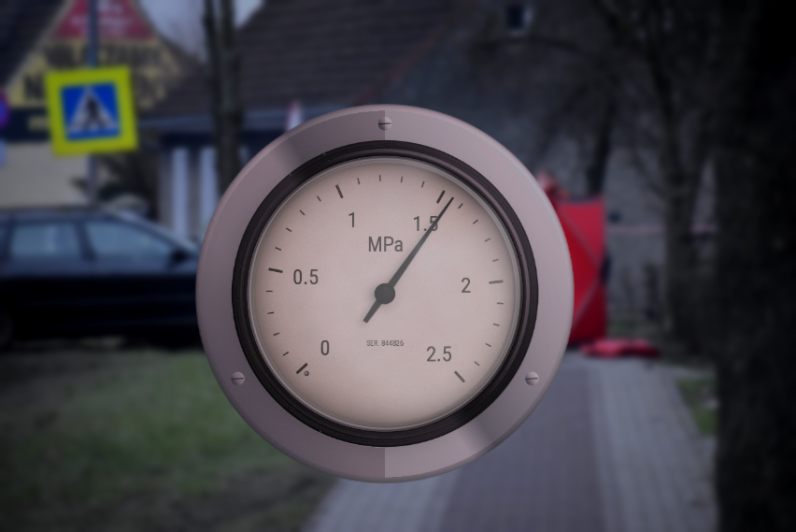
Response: 1.55 MPa
